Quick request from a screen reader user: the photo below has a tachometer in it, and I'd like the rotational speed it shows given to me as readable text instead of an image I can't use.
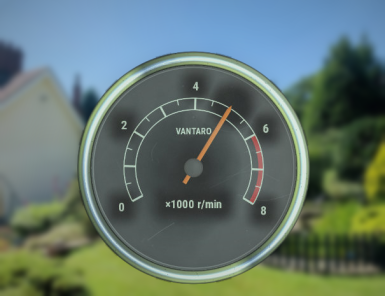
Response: 5000 rpm
